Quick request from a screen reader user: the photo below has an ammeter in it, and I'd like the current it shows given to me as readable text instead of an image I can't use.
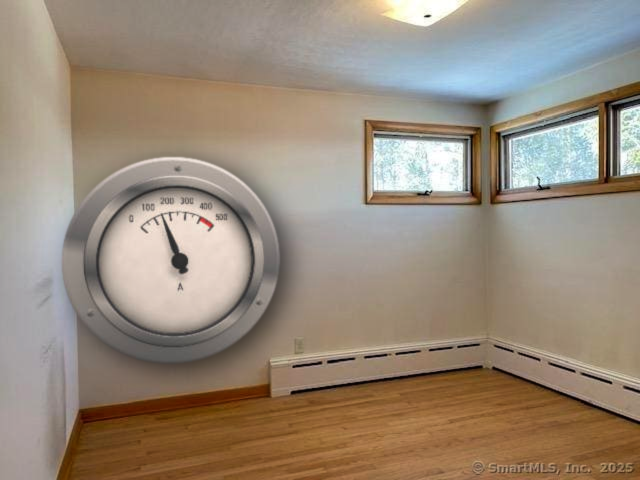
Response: 150 A
